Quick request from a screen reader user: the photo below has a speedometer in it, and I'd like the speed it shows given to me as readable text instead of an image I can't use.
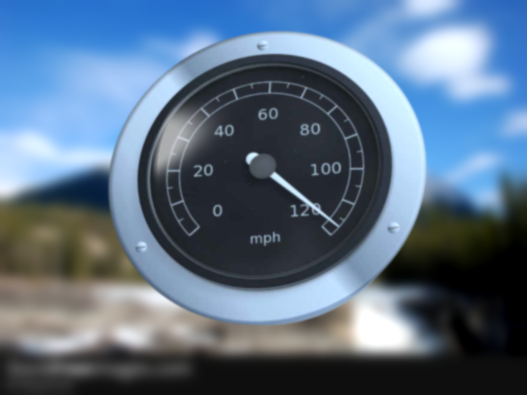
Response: 117.5 mph
